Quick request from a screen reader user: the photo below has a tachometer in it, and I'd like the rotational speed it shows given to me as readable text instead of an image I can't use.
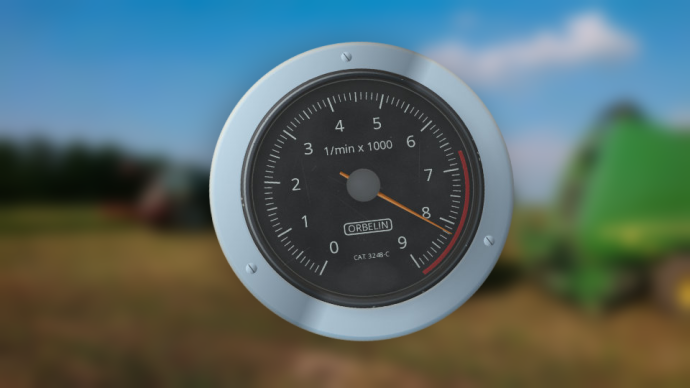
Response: 8200 rpm
